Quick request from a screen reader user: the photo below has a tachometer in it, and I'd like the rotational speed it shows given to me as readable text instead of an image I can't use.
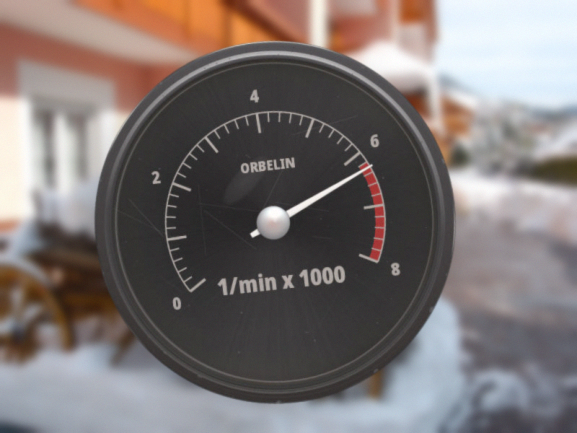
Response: 6300 rpm
